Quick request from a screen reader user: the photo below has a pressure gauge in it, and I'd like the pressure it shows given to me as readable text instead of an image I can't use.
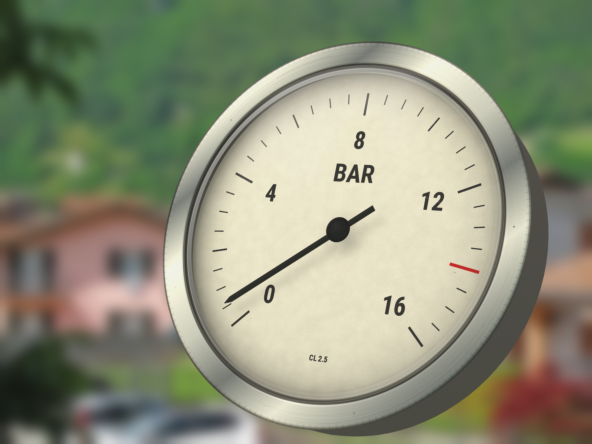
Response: 0.5 bar
